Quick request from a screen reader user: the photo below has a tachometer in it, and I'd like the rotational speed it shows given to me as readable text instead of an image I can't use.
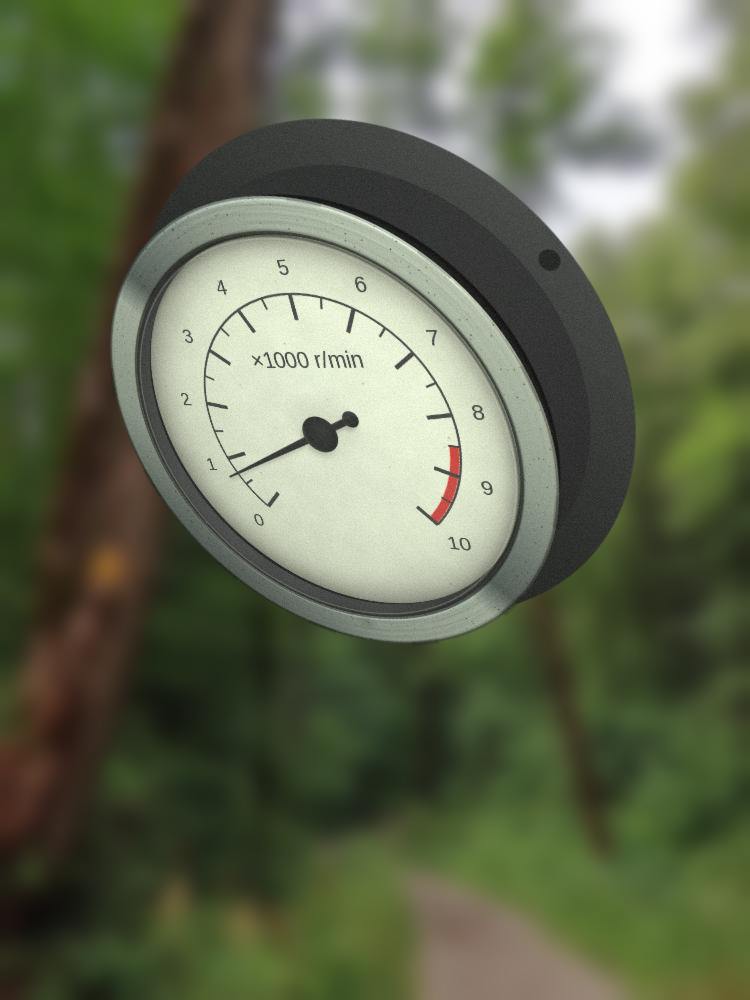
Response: 750 rpm
